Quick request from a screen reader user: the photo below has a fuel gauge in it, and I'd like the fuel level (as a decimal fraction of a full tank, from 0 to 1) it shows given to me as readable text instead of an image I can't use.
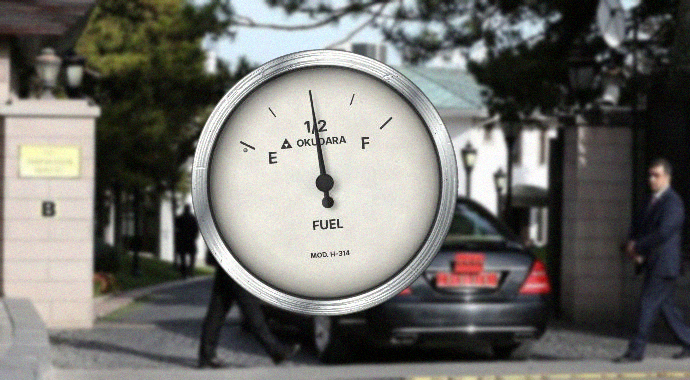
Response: 0.5
